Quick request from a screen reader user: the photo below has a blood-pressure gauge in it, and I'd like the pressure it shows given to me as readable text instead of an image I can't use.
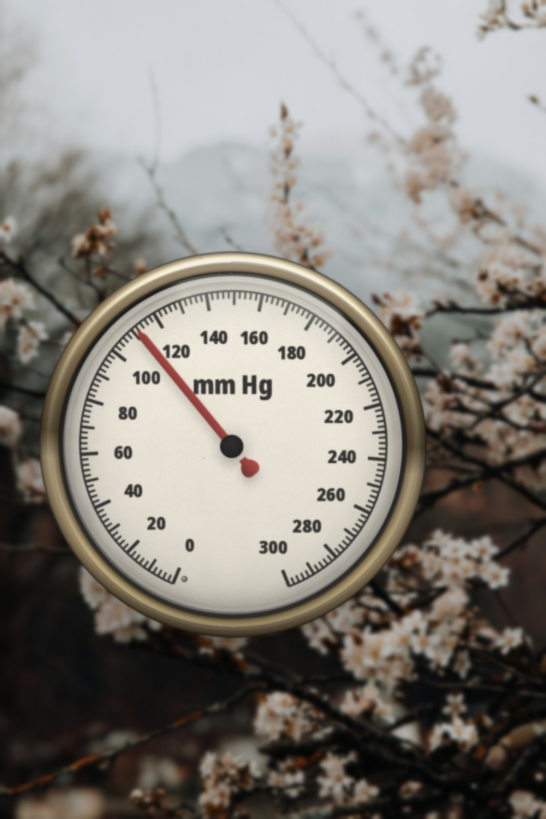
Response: 112 mmHg
